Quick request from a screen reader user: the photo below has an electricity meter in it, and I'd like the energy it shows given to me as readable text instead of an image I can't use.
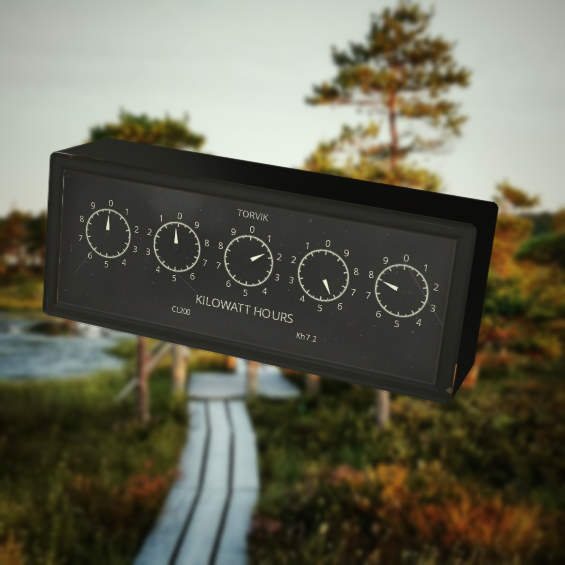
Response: 158 kWh
